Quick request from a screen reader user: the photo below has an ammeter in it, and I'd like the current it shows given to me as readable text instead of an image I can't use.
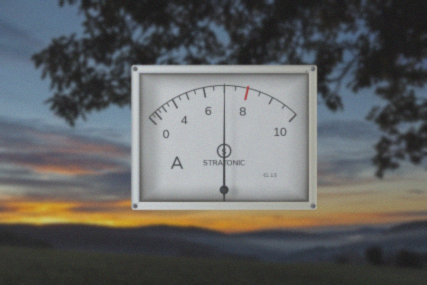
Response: 7 A
